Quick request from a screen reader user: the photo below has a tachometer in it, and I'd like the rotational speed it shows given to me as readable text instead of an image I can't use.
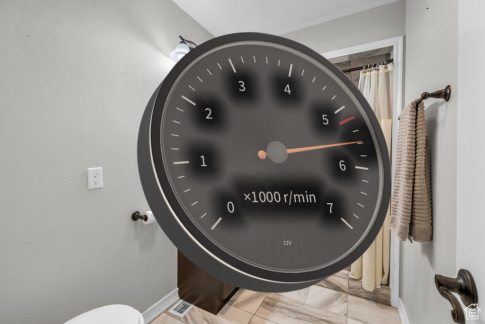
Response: 5600 rpm
